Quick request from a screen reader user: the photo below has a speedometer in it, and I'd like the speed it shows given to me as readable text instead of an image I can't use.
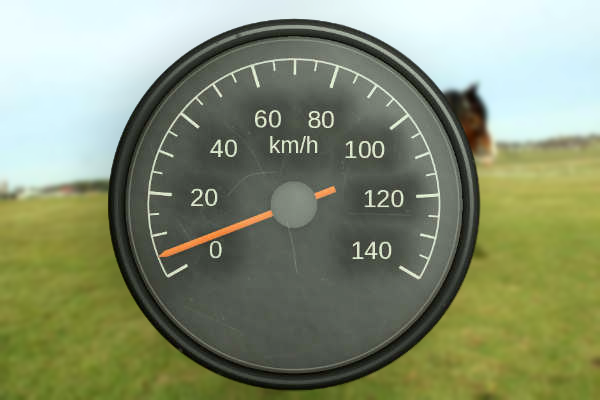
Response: 5 km/h
